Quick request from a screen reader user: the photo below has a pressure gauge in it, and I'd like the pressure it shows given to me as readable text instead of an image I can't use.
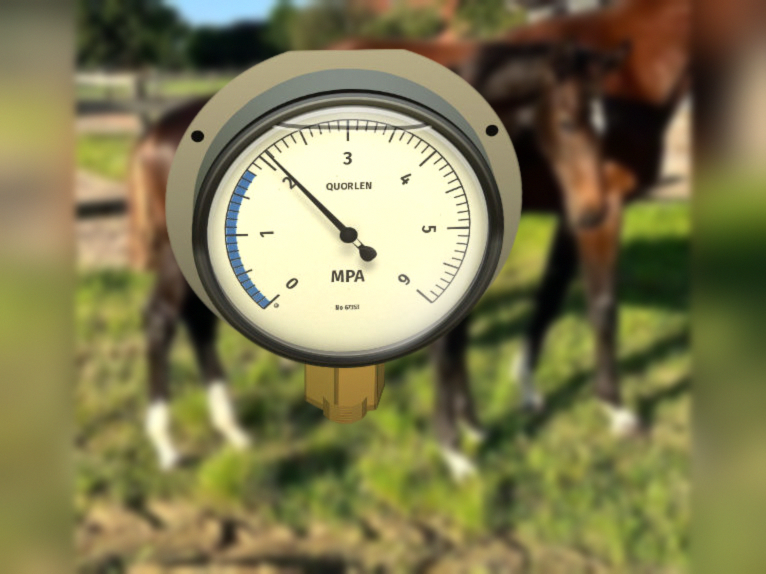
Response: 2.1 MPa
